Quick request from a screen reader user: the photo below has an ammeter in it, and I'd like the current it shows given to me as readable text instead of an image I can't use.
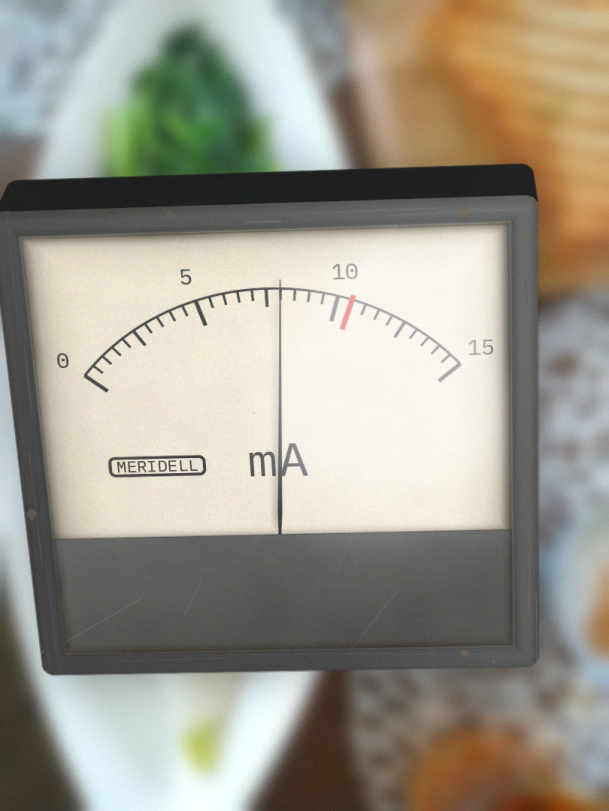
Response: 8 mA
